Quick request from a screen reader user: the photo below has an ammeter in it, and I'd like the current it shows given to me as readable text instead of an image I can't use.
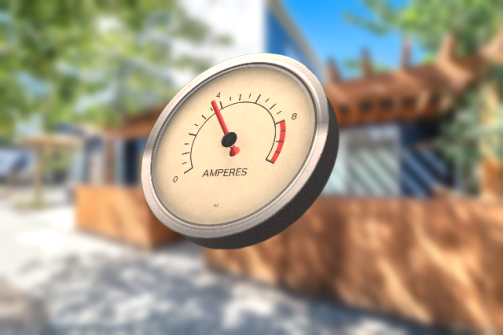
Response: 3.75 A
